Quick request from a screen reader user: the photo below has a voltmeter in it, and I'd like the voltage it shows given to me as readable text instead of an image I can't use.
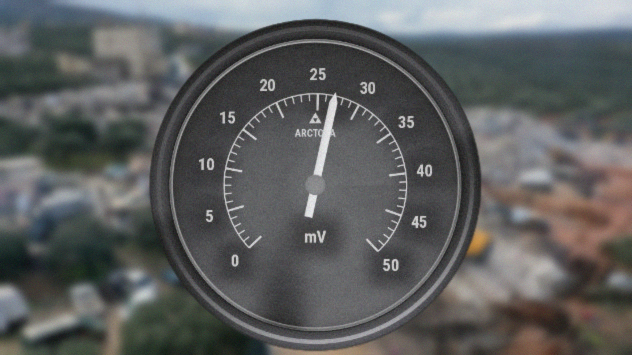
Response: 27 mV
